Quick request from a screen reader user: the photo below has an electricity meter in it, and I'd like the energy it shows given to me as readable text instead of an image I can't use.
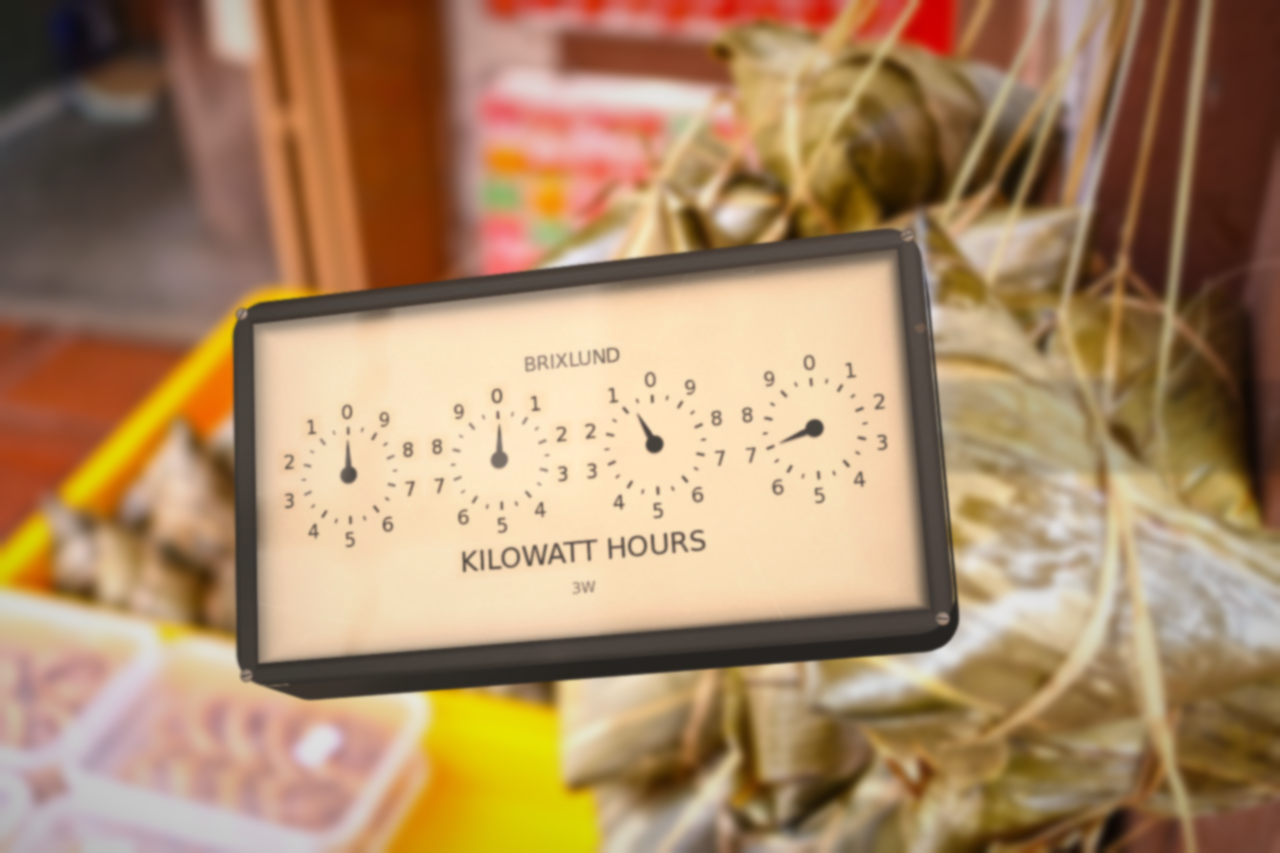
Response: 7 kWh
